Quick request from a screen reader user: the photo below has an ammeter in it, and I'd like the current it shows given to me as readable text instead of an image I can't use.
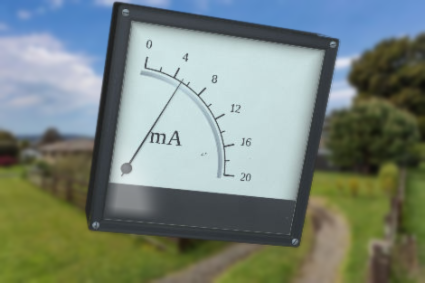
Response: 5 mA
